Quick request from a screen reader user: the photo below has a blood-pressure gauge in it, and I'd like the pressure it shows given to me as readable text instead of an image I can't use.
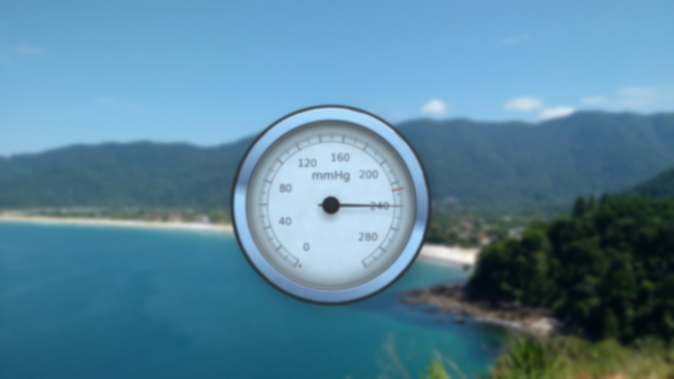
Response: 240 mmHg
